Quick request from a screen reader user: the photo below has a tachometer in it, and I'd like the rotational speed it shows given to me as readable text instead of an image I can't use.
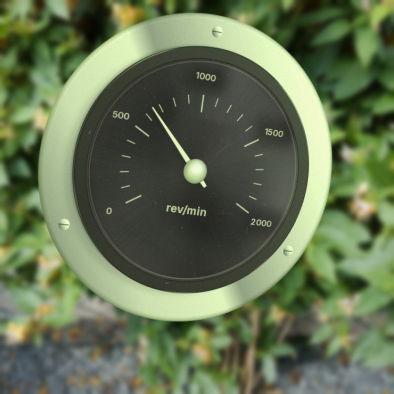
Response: 650 rpm
